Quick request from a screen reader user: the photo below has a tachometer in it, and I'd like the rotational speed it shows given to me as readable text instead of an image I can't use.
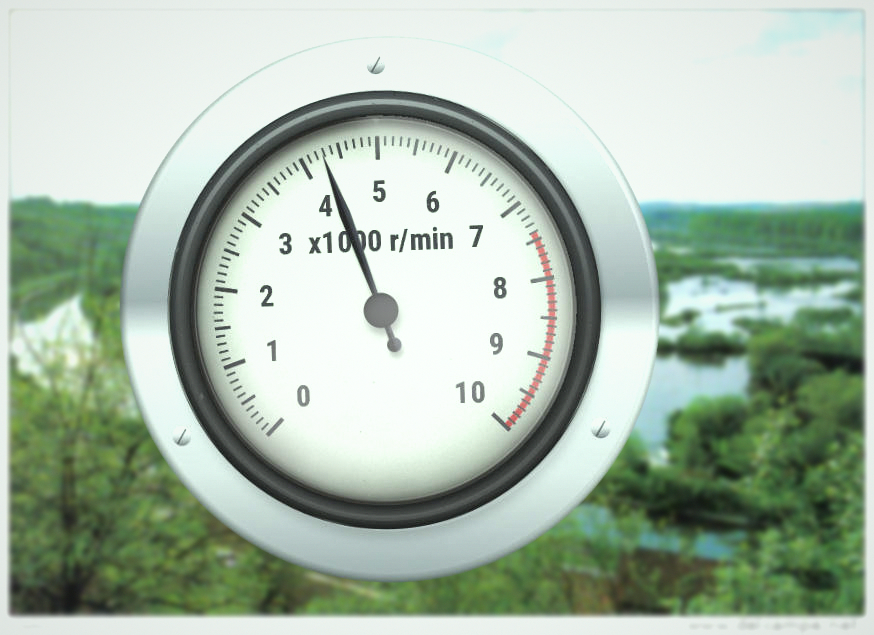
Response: 4300 rpm
